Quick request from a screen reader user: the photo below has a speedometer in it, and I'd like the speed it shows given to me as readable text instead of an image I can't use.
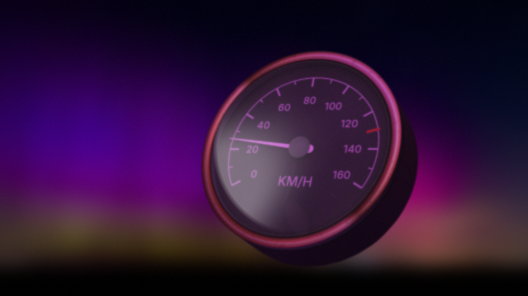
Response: 25 km/h
